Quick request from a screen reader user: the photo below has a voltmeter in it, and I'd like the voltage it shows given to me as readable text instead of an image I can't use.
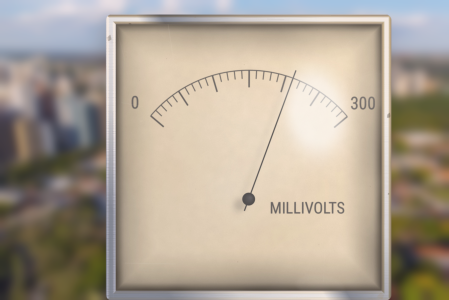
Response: 210 mV
